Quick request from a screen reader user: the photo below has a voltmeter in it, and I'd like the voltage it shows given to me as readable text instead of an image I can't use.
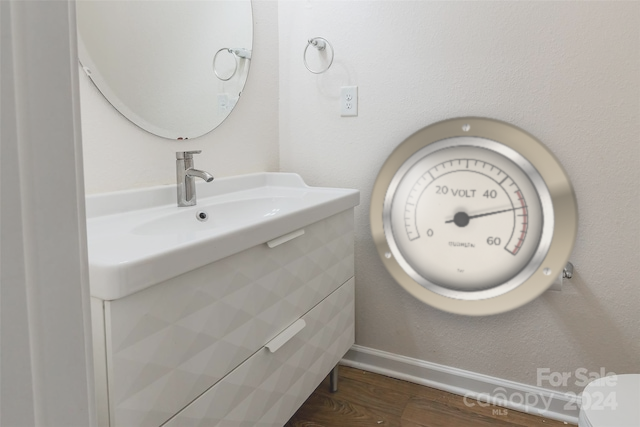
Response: 48 V
